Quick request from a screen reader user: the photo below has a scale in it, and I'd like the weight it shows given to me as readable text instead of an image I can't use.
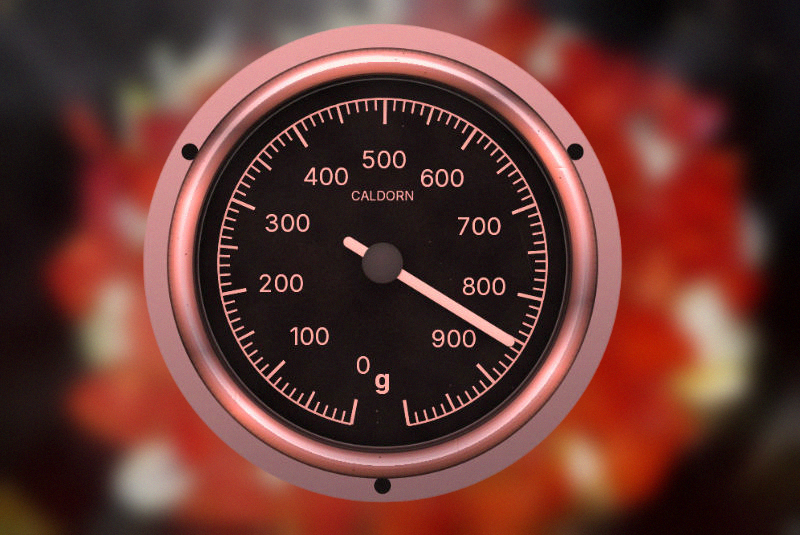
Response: 855 g
